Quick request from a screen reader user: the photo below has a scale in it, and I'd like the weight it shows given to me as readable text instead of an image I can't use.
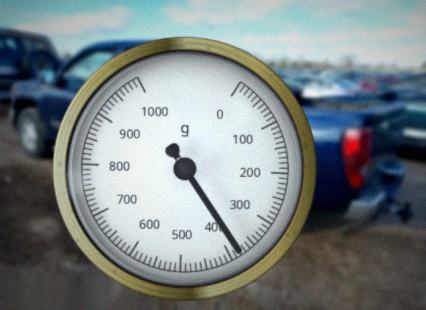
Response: 380 g
